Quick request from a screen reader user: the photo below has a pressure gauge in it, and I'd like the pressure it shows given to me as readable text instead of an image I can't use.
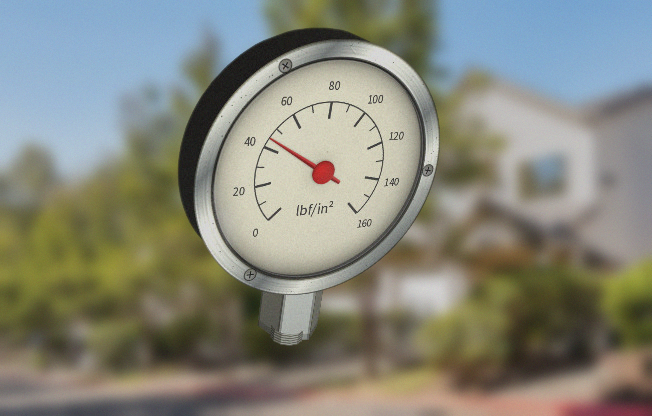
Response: 45 psi
